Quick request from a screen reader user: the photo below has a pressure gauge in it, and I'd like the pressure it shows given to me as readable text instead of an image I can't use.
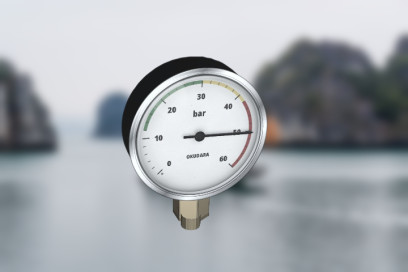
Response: 50 bar
